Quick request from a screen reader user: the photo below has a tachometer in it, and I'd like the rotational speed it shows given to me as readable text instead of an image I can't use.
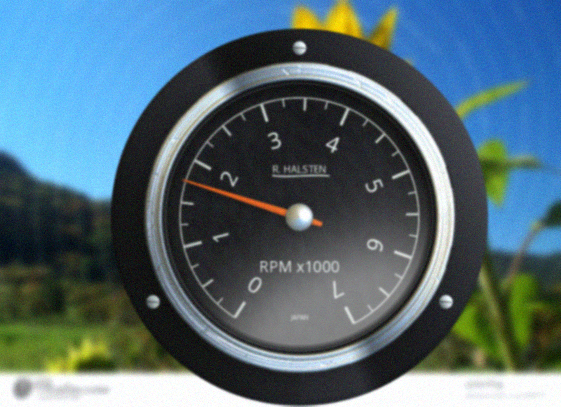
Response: 1750 rpm
